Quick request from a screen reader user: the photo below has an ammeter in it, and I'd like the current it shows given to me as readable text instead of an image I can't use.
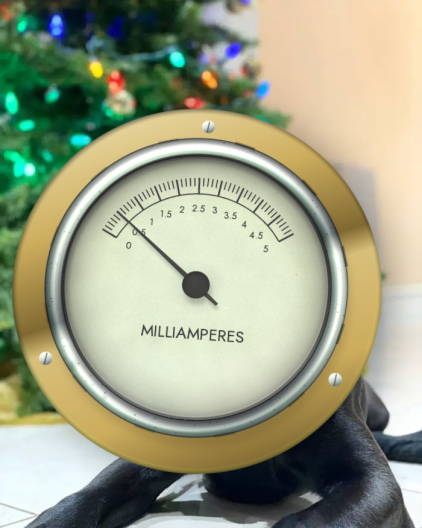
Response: 0.5 mA
